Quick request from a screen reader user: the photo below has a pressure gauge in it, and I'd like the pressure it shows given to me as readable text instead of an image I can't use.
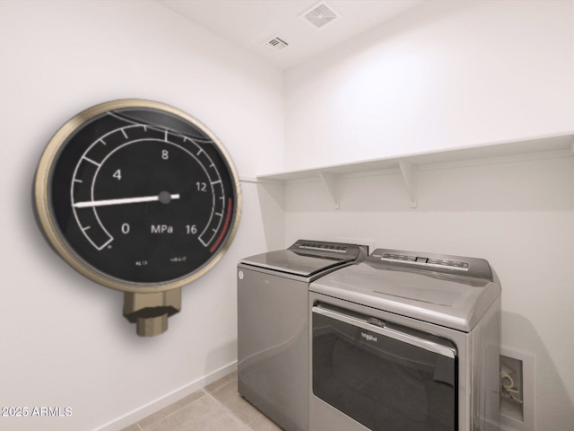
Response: 2 MPa
